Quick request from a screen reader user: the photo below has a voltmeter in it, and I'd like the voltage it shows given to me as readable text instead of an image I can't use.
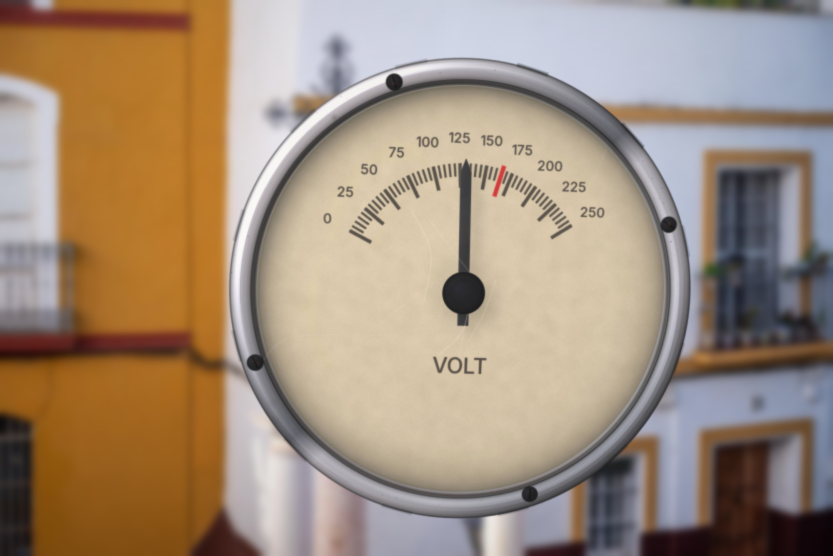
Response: 130 V
